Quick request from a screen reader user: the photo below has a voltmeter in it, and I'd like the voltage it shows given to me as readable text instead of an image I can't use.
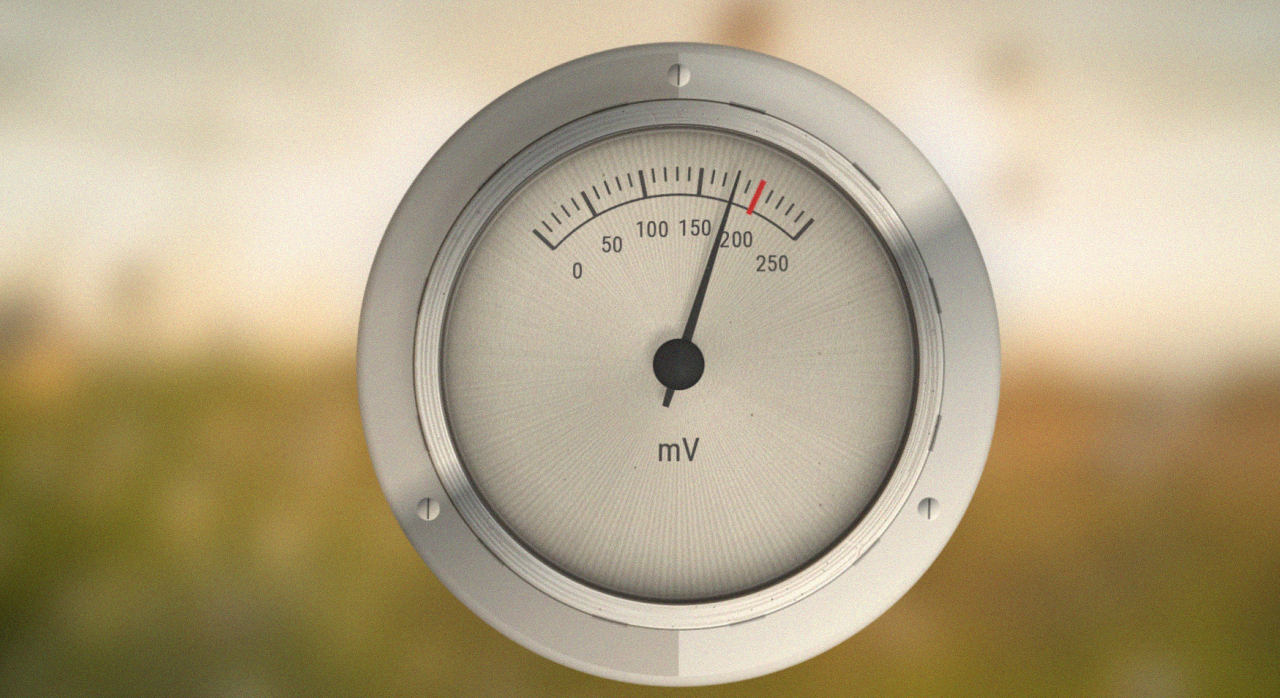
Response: 180 mV
